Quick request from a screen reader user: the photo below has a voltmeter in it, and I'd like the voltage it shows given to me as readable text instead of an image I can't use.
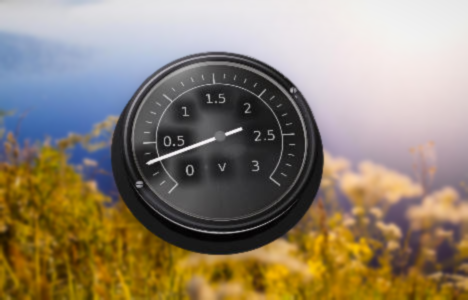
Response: 0.3 V
